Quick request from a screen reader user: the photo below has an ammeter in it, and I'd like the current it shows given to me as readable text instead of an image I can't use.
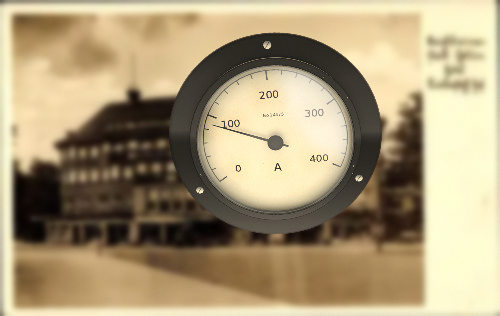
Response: 90 A
